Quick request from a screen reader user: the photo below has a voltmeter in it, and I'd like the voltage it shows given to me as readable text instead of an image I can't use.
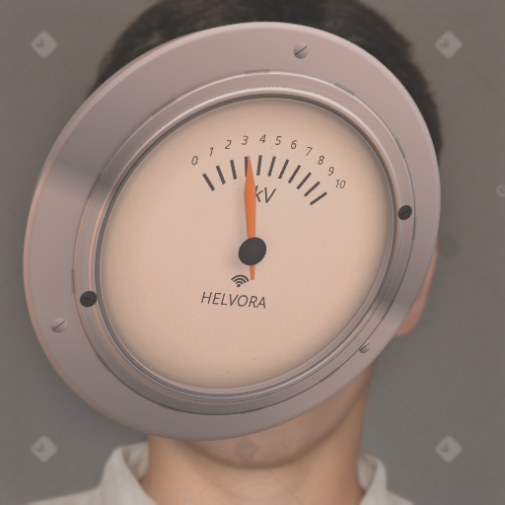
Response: 3 kV
